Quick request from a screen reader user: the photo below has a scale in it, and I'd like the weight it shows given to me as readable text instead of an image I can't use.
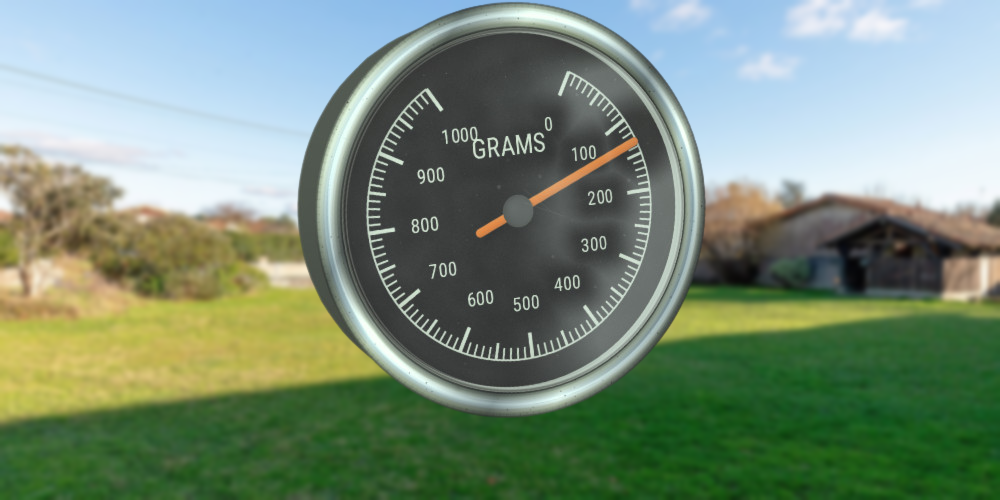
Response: 130 g
